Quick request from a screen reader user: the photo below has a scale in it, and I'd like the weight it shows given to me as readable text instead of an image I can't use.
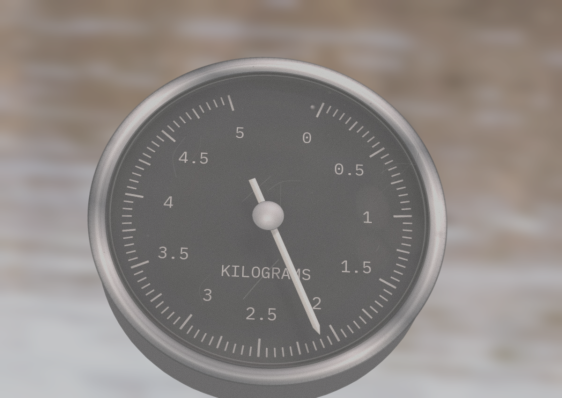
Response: 2.1 kg
